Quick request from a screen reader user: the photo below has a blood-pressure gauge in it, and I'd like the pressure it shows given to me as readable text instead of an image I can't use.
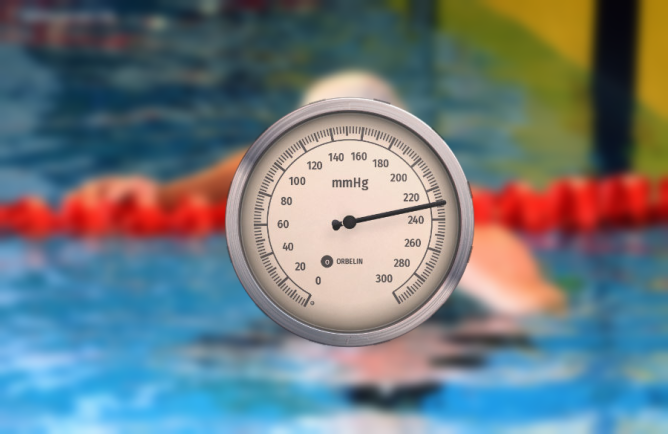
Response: 230 mmHg
